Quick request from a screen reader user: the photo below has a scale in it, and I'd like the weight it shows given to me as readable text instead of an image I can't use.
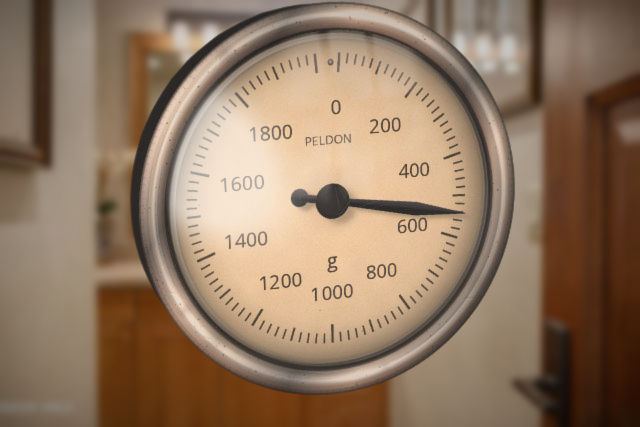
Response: 540 g
